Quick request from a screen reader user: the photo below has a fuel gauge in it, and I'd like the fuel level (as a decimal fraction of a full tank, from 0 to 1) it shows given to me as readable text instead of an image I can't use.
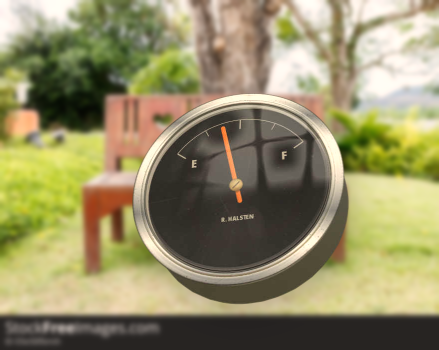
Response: 0.375
